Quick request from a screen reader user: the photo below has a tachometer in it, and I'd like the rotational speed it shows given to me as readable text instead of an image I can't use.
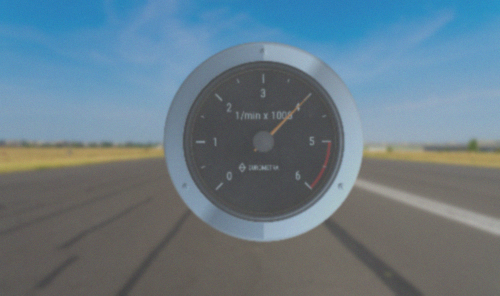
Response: 4000 rpm
